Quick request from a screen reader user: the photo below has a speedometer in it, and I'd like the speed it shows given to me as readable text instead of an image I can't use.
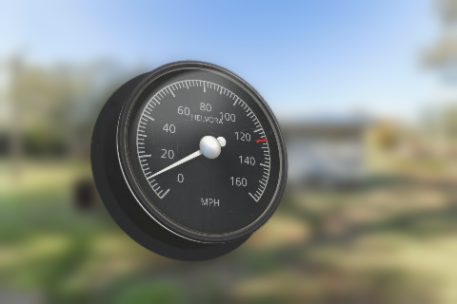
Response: 10 mph
